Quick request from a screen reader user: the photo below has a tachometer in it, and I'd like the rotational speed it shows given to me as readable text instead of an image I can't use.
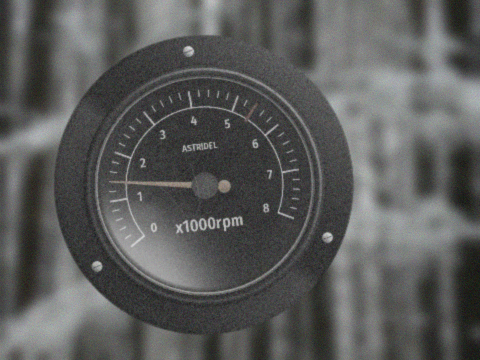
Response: 1400 rpm
